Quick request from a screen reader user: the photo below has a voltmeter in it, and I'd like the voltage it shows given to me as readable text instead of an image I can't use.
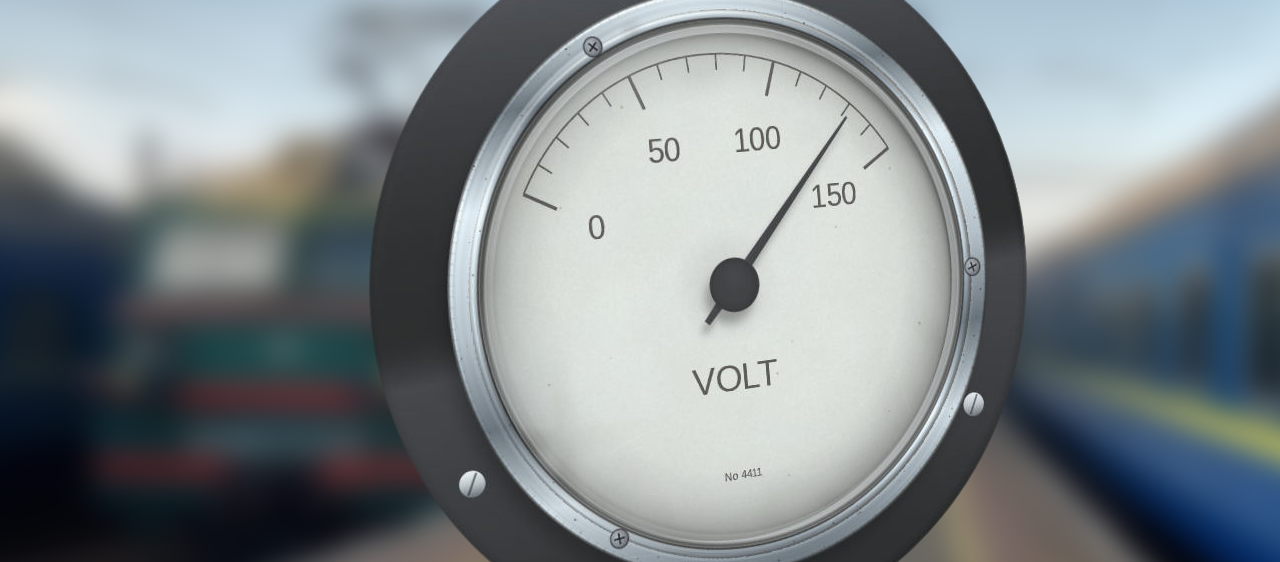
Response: 130 V
